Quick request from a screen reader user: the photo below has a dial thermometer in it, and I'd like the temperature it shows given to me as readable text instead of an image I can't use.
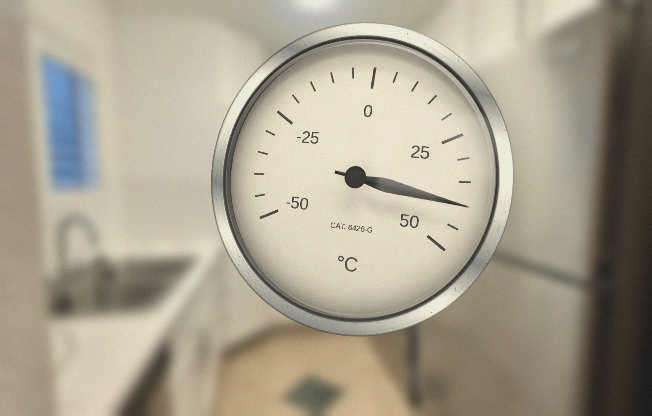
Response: 40 °C
